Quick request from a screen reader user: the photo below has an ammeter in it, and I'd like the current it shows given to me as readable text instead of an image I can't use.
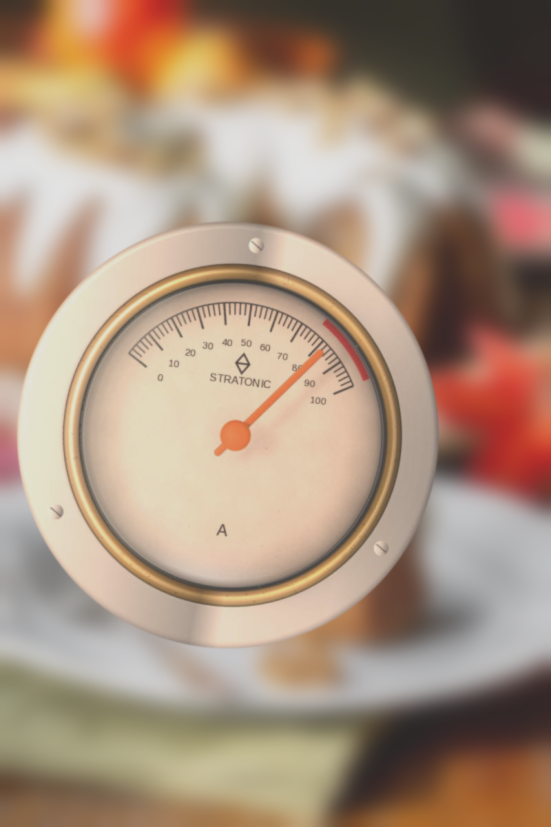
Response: 82 A
